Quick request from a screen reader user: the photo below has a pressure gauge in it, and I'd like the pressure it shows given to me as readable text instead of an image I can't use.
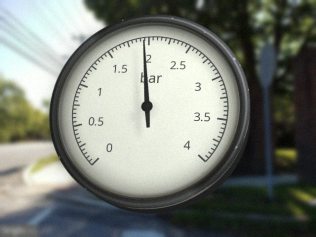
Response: 1.95 bar
